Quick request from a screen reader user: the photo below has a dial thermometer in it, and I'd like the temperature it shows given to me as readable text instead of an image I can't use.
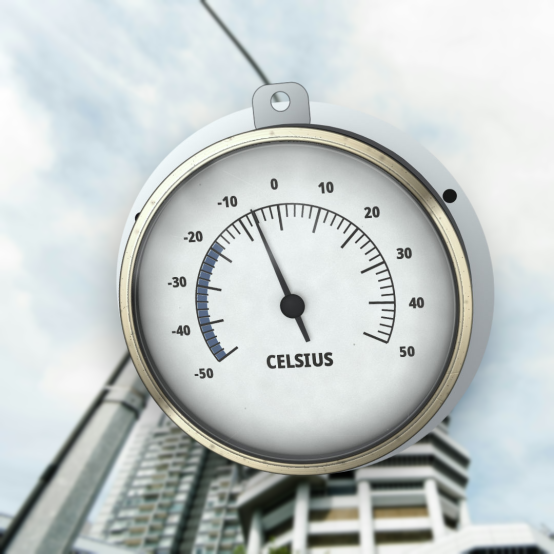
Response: -6 °C
